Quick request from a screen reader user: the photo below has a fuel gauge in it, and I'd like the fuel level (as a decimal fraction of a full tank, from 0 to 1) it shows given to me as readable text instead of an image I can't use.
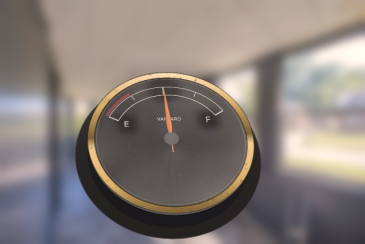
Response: 0.5
